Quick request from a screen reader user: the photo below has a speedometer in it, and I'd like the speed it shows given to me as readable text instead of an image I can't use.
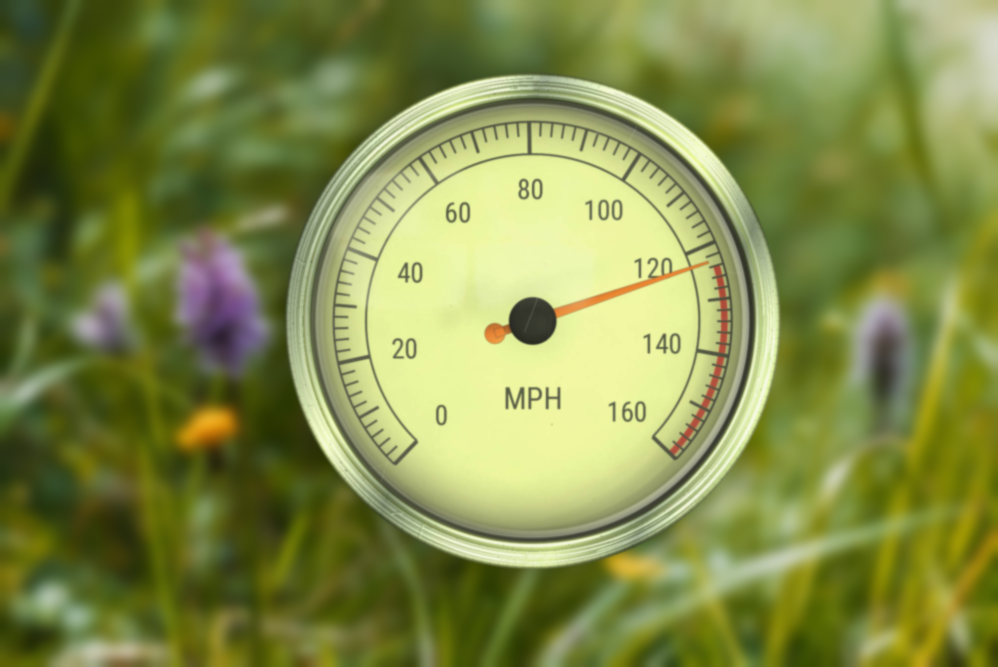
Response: 123 mph
